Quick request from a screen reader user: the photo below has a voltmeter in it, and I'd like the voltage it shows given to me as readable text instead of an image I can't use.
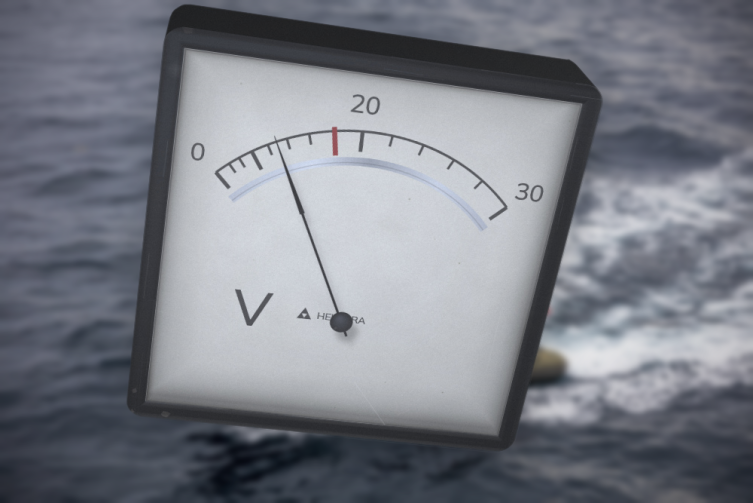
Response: 13 V
